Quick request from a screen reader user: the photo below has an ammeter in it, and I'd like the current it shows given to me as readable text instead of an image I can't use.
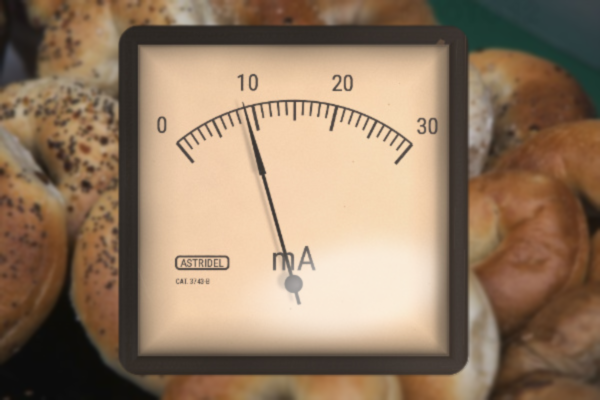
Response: 9 mA
